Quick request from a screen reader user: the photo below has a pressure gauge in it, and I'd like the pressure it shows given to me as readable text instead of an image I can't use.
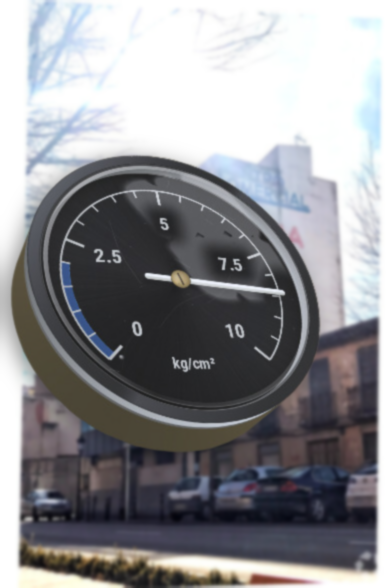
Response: 8.5 kg/cm²
